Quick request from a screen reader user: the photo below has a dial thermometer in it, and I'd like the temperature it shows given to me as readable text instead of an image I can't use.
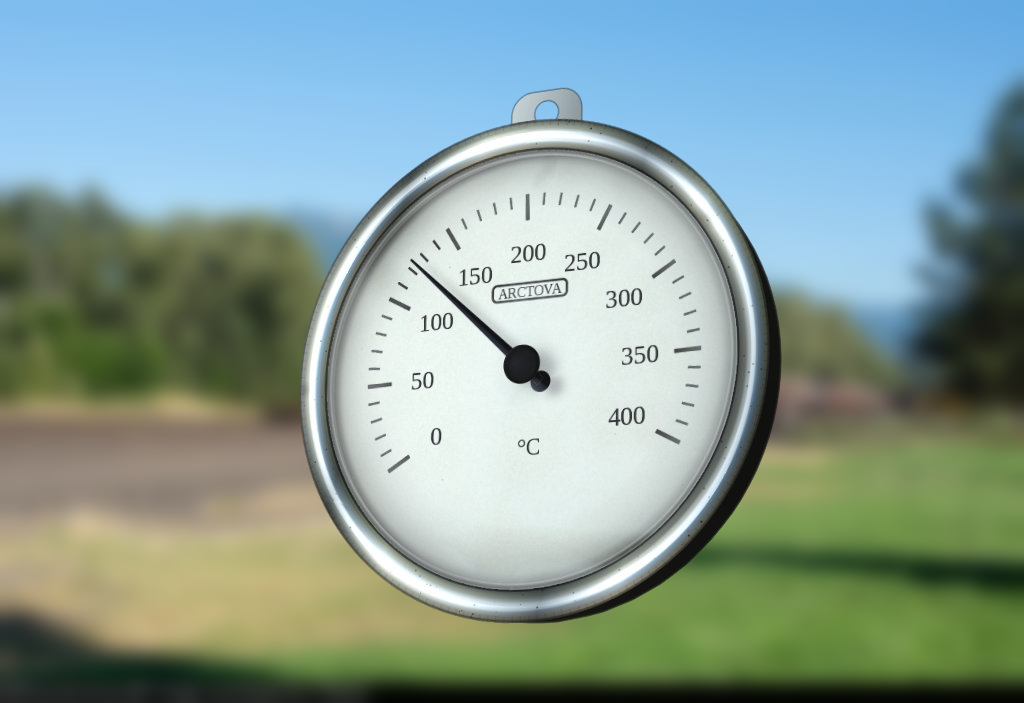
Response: 125 °C
